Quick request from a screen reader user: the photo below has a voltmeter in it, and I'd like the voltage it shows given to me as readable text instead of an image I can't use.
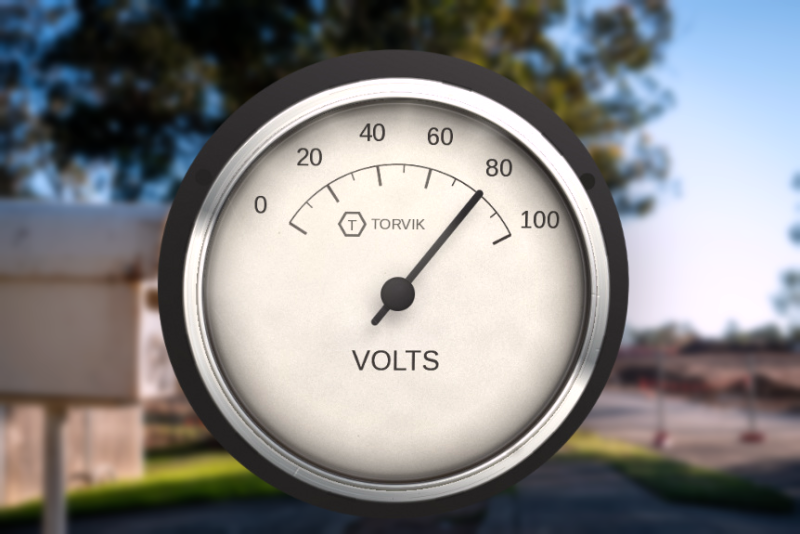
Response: 80 V
